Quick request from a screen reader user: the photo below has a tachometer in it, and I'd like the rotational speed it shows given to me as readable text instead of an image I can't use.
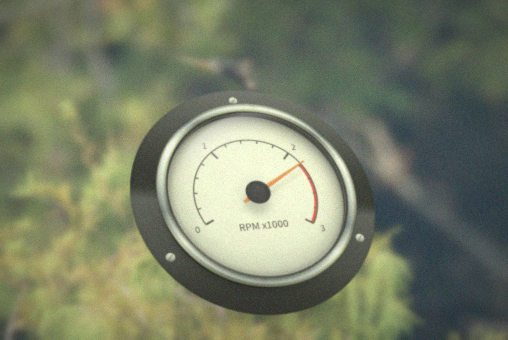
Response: 2200 rpm
